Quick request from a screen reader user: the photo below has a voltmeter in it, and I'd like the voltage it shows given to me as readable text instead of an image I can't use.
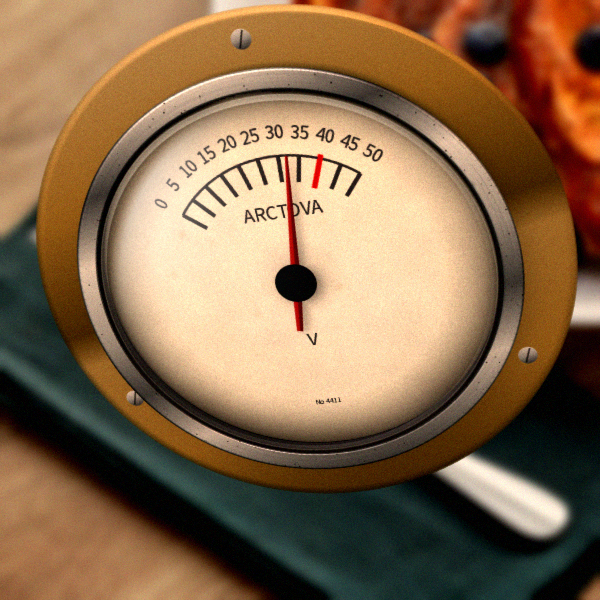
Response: 32.5 V
